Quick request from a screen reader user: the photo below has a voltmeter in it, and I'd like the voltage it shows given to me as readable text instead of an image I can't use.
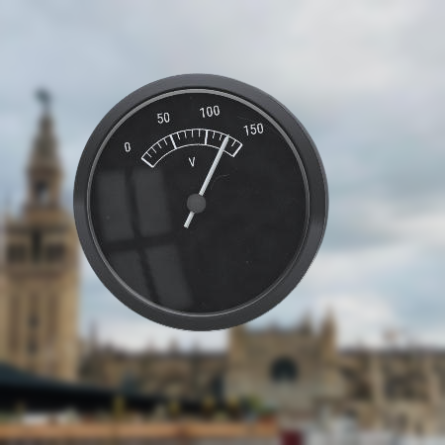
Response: 130 V
